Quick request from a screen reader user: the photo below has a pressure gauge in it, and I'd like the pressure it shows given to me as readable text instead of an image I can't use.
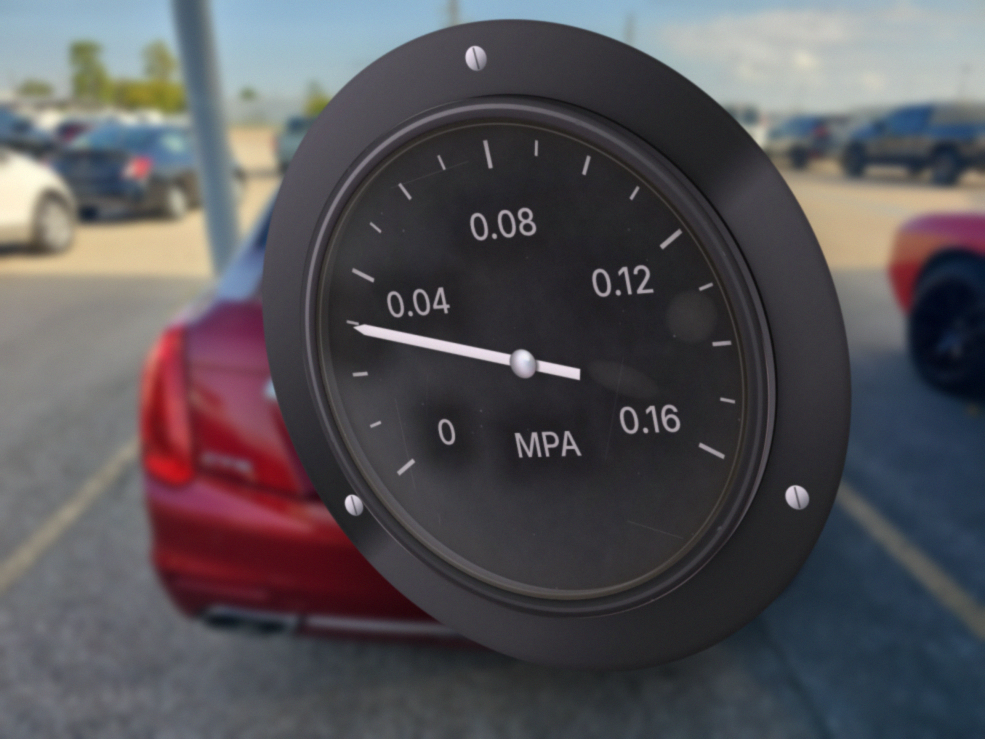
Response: 0.03 MPa
